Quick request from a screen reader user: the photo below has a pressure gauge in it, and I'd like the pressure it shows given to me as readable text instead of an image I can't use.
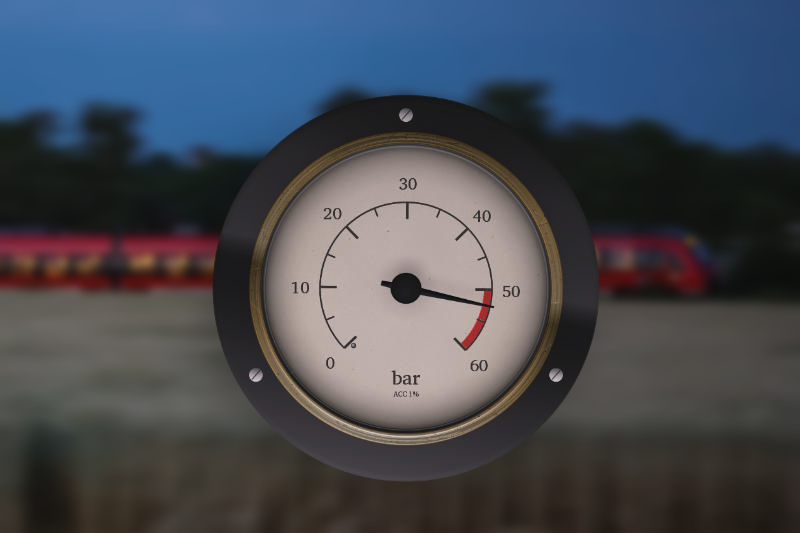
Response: 52.5 bar
